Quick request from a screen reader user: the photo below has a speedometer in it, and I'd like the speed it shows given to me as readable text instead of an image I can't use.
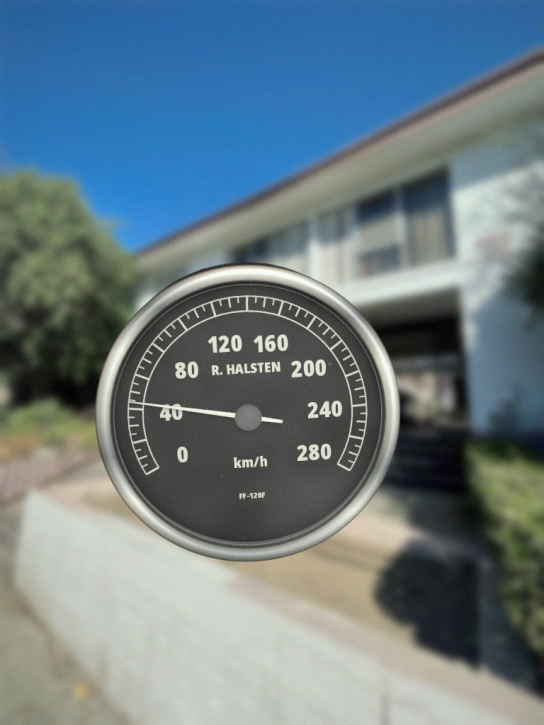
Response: 45 km/h
